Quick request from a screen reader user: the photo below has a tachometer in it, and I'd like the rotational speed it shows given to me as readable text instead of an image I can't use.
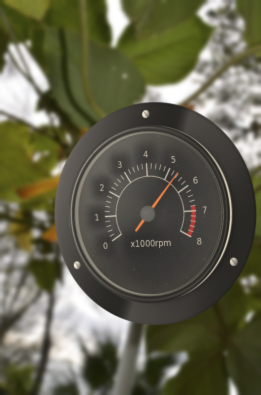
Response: 5400 rpm
